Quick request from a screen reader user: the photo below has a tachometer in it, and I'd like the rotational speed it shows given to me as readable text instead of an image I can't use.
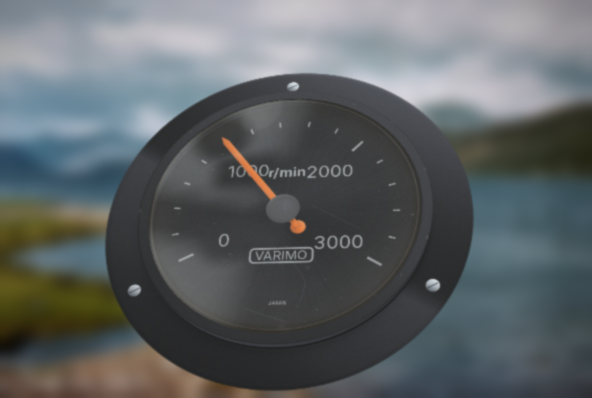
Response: 1000 rpm
